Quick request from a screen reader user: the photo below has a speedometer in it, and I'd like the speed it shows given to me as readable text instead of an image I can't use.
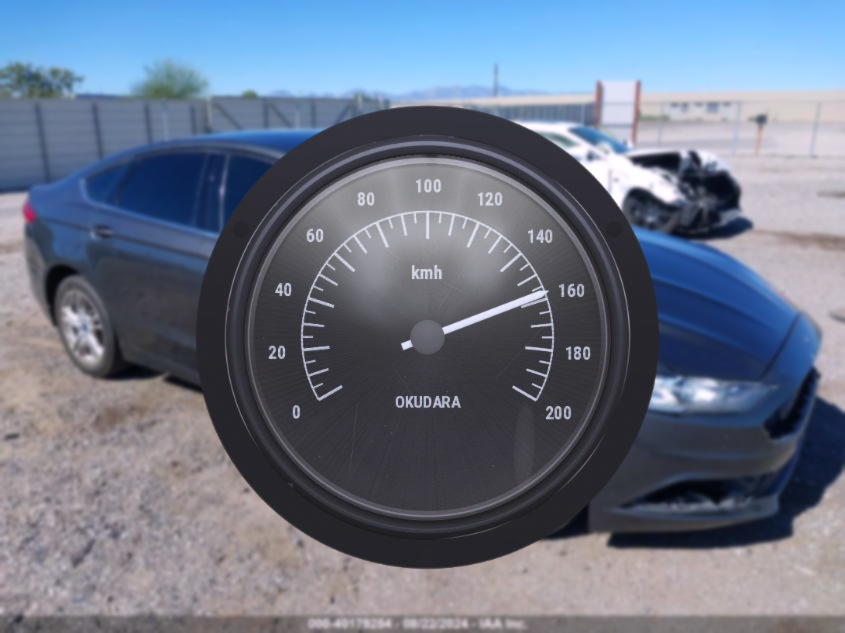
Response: 157.5 km/h
